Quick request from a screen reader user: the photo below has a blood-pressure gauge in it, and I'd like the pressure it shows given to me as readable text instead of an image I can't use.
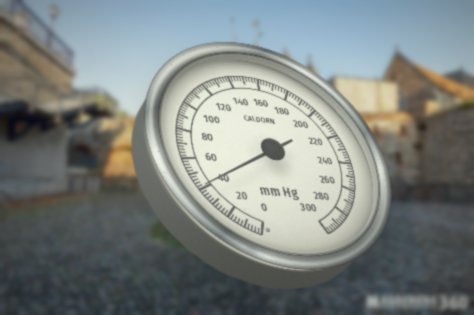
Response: 40 mmHg
